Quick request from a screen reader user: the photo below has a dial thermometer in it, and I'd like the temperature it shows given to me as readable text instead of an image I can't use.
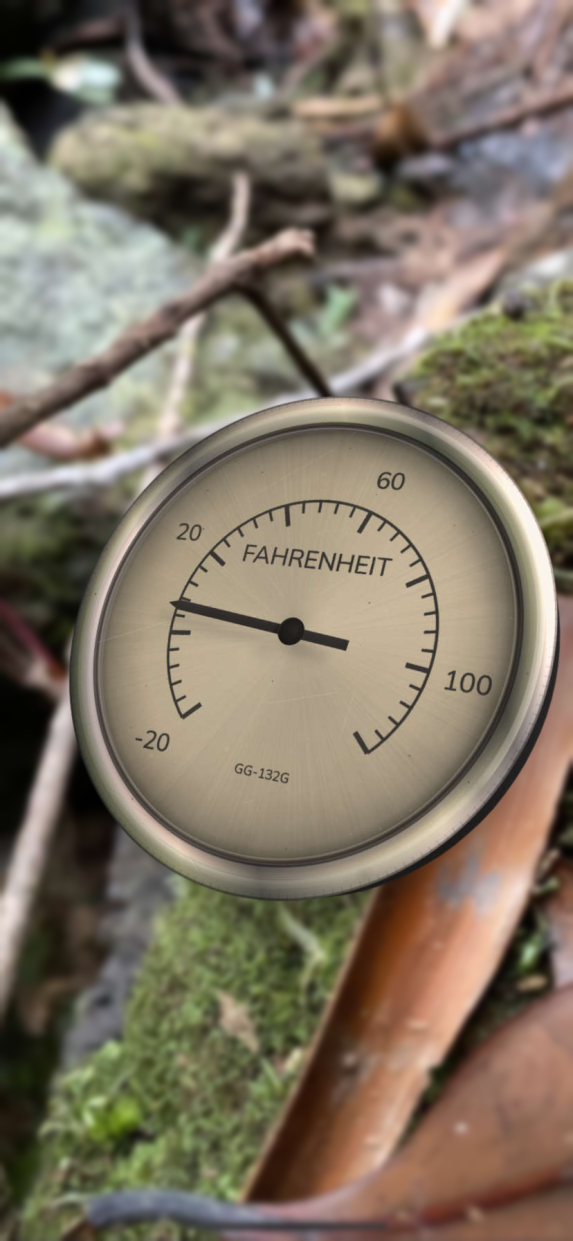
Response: 6 °F
